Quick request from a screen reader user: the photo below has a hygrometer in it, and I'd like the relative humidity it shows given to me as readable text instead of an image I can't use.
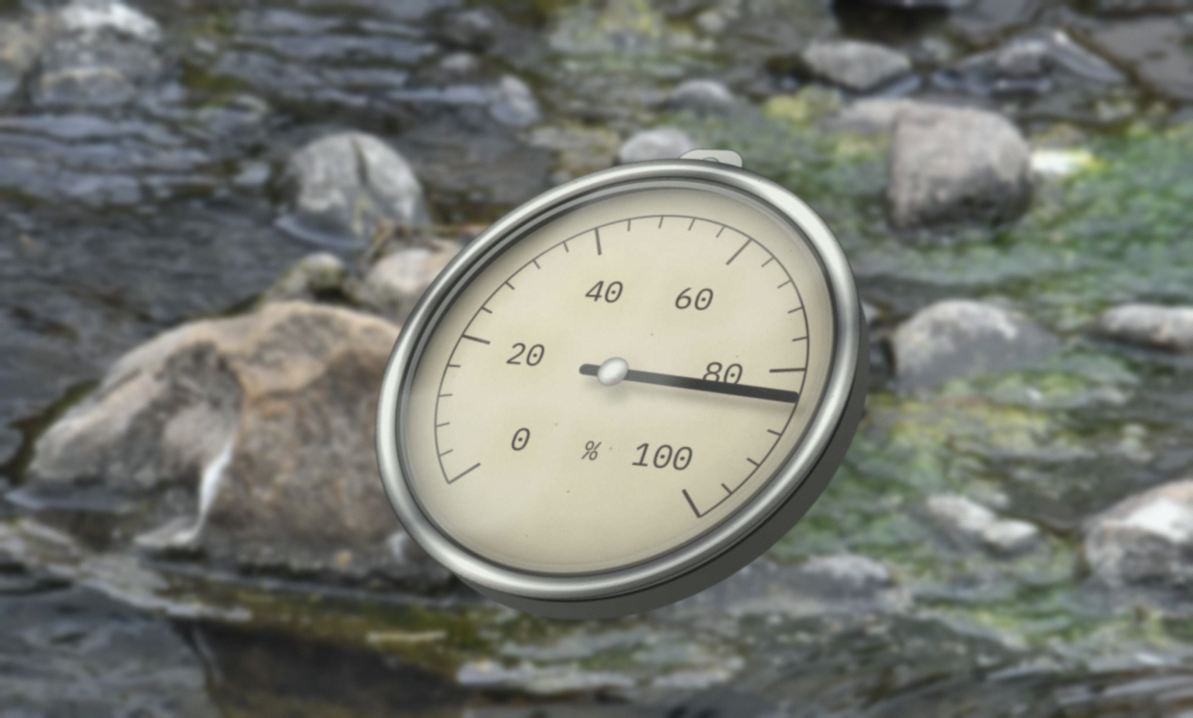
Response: 84 %
